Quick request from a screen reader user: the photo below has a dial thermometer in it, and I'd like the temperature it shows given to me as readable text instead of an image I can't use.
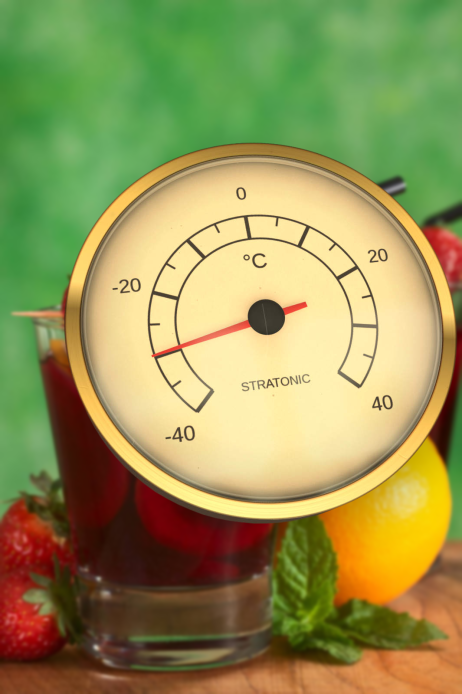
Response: -30 °C
